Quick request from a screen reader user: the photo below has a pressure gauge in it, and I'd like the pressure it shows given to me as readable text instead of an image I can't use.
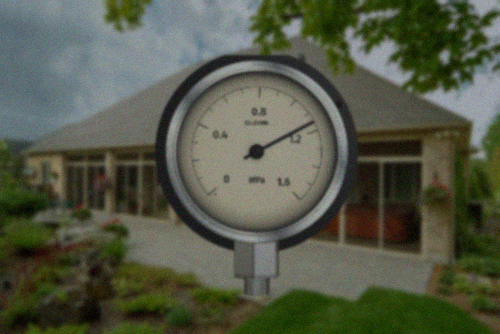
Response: 1.15 MPa
